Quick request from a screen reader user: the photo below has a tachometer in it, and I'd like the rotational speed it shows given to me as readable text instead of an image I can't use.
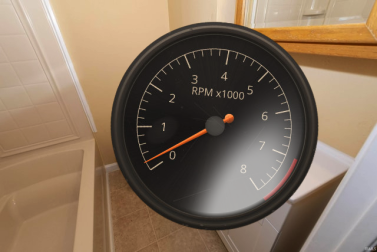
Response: 200 rpm
